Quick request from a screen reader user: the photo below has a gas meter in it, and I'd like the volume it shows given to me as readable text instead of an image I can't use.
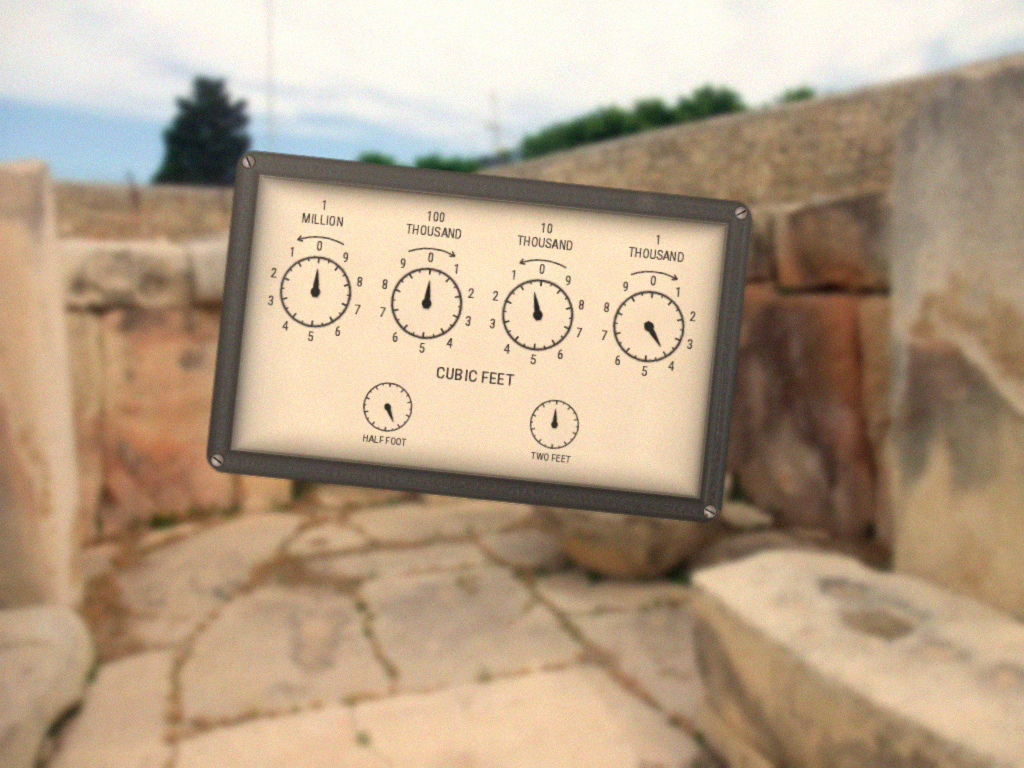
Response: 400 ft³
